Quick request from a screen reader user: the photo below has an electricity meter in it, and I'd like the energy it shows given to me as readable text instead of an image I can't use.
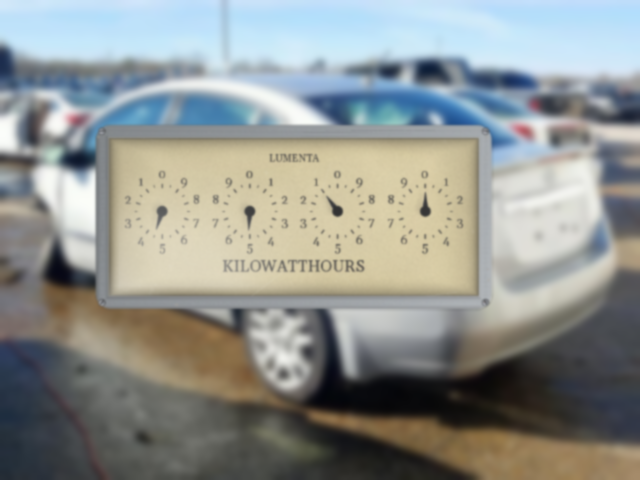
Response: 4510 kWh
